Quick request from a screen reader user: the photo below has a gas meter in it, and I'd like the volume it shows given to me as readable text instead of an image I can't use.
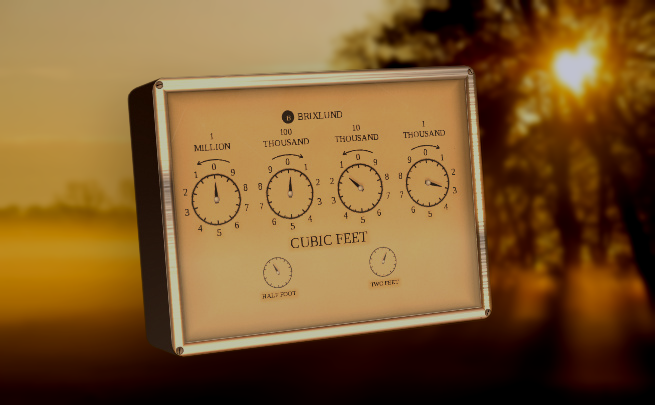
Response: 1300 ft³
